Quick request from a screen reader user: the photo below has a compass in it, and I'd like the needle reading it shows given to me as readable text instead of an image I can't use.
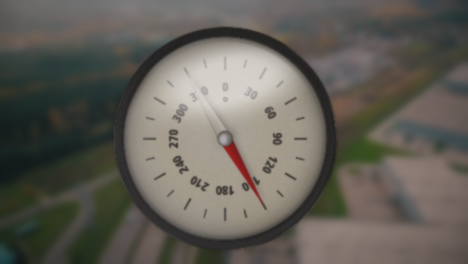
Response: 150 °
